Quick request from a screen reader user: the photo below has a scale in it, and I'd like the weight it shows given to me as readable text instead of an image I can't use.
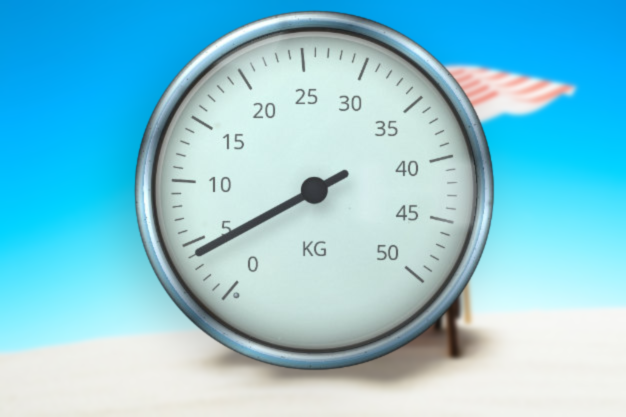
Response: 4 kg
